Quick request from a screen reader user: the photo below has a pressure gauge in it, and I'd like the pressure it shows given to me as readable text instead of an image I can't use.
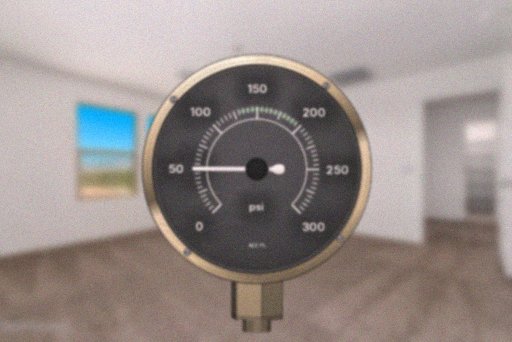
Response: 50 psi
